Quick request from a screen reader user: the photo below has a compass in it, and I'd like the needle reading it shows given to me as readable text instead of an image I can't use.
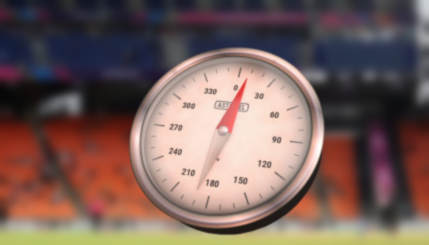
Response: 10 °
